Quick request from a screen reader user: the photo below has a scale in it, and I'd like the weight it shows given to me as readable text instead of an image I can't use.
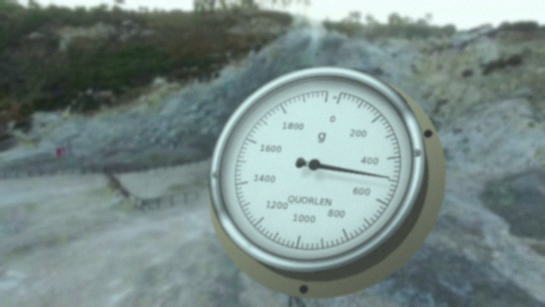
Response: 500 g
